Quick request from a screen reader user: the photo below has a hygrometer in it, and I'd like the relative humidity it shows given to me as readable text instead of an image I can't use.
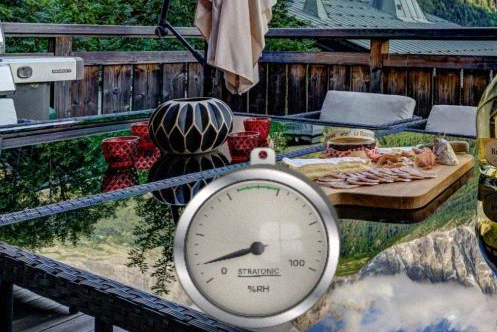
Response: 8 %
